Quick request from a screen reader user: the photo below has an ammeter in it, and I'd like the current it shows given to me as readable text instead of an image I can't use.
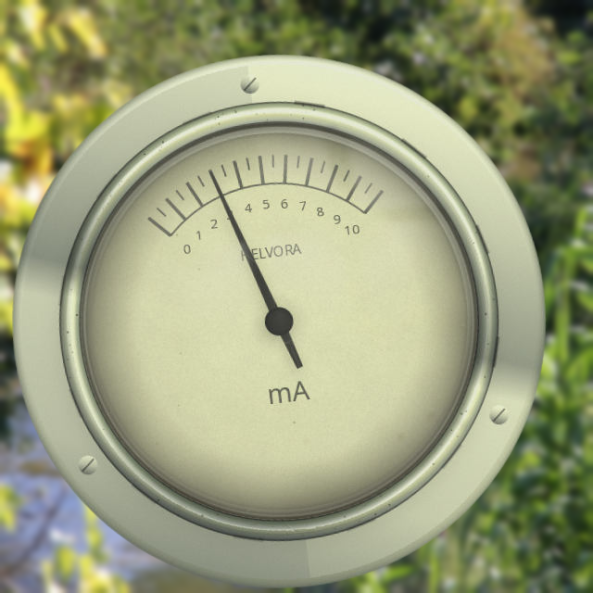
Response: 3 mA
